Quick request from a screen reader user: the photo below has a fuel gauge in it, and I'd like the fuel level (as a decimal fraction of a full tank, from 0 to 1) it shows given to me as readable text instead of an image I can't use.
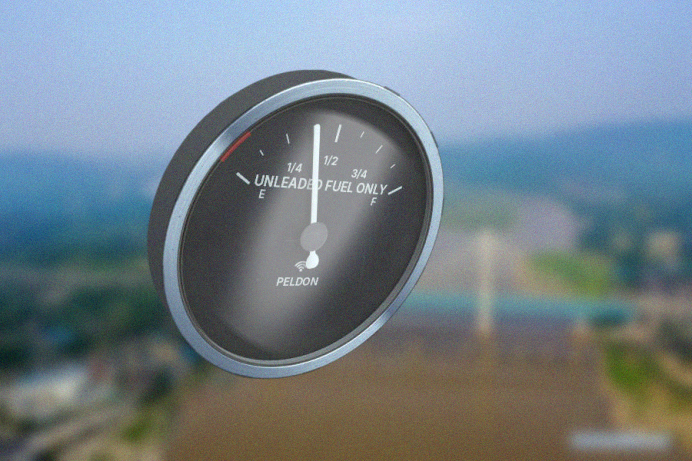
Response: 0.375
